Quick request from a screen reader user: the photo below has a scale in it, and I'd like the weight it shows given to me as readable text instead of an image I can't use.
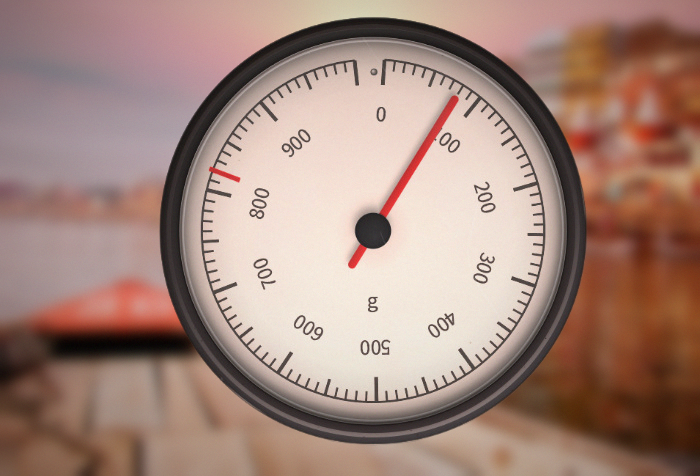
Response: 80 g
